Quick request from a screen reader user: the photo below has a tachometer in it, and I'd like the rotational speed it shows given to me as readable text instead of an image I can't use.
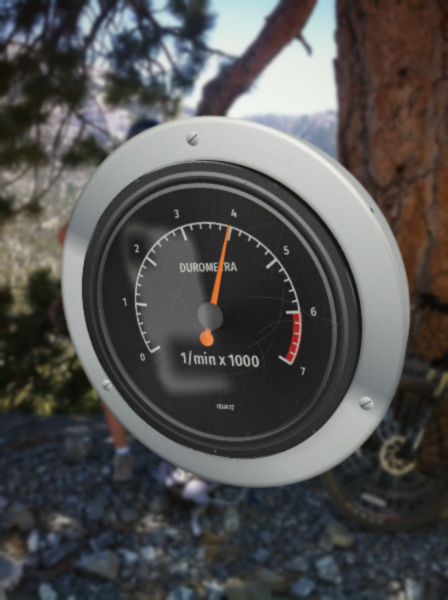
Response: 4000 rpm
